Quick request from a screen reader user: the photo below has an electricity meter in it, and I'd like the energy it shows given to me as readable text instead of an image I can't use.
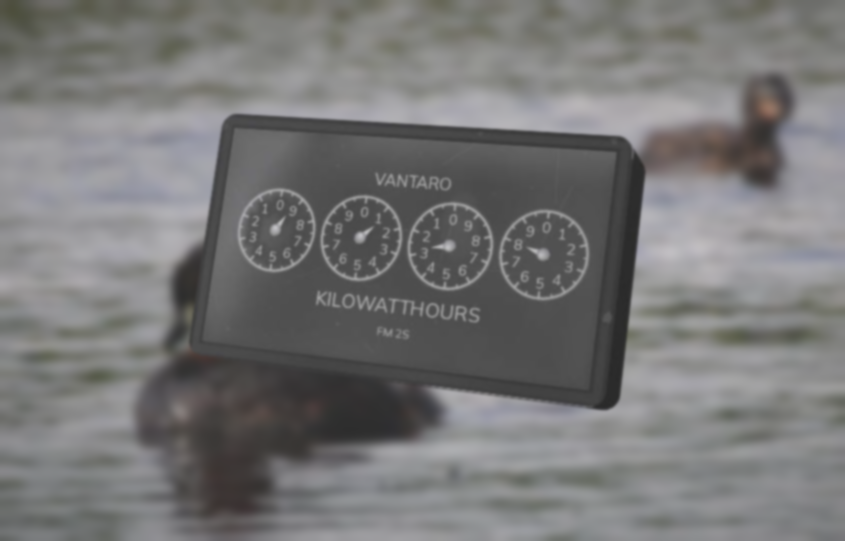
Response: 9128 kWh
